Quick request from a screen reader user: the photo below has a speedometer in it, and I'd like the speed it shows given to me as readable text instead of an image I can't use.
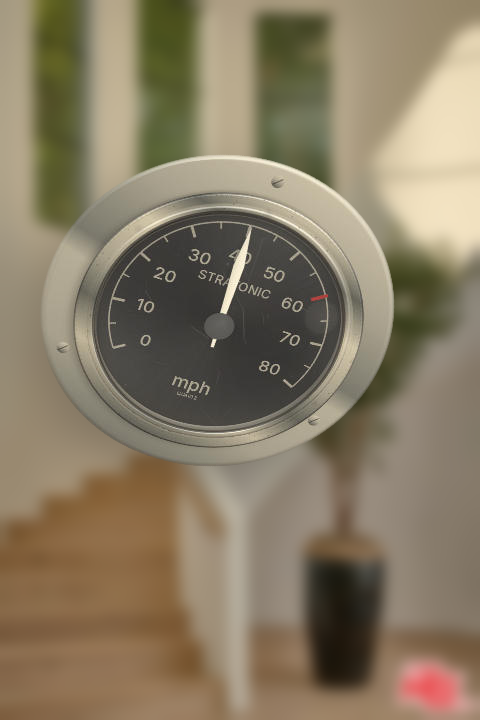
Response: 40 mph
